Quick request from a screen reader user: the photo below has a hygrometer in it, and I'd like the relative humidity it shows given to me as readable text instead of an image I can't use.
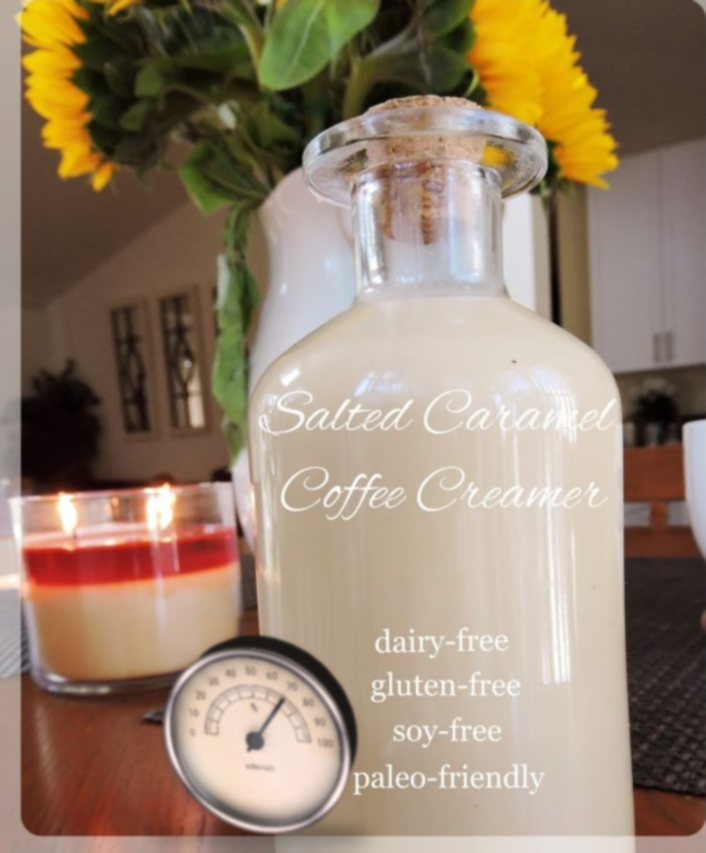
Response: 70 %
